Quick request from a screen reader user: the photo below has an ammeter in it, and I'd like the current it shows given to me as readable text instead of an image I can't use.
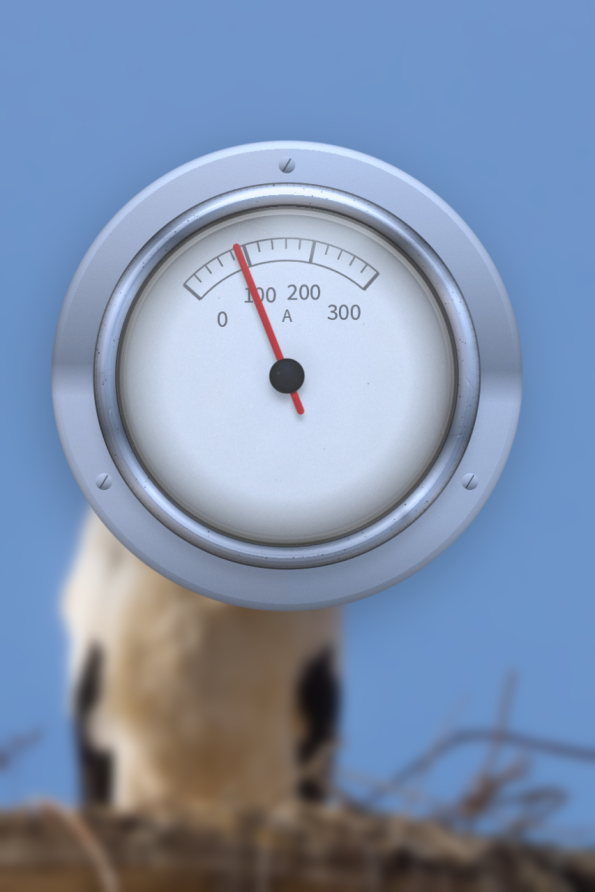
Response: 90 A
